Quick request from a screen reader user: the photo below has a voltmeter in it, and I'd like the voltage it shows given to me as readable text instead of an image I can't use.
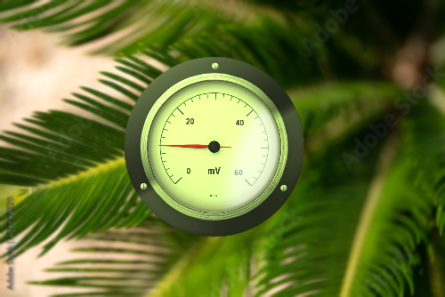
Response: 10 mV
